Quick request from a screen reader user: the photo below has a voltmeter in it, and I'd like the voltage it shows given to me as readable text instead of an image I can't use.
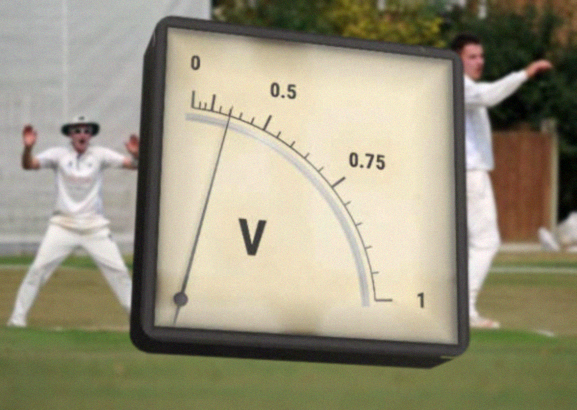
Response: 0.35 V
